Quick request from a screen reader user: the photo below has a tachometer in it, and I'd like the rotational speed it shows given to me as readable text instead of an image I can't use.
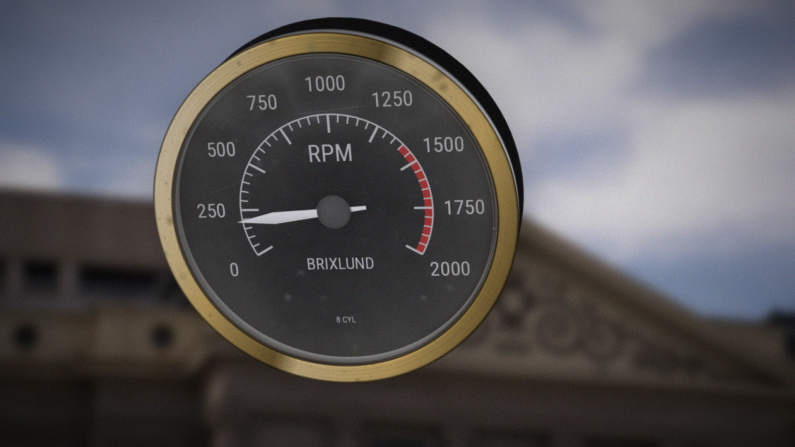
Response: 200 rpm
